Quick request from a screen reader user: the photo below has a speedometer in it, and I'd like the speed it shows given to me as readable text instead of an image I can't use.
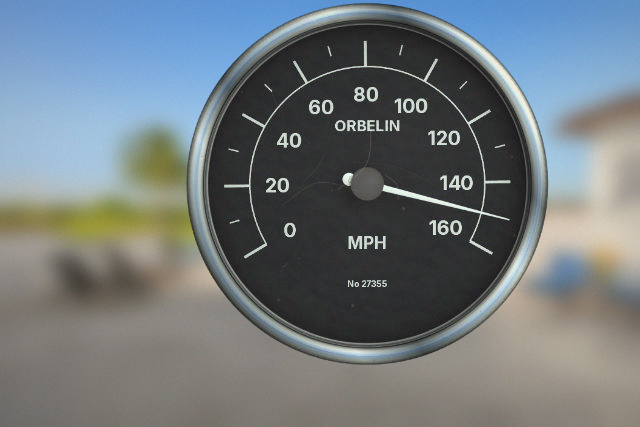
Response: 150 mph
